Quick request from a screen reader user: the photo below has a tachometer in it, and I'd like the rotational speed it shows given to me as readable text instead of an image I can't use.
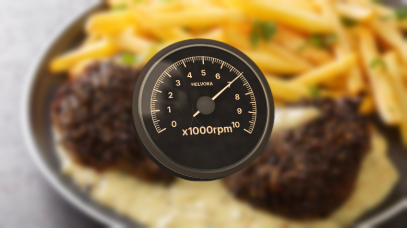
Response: 7000 rpm
